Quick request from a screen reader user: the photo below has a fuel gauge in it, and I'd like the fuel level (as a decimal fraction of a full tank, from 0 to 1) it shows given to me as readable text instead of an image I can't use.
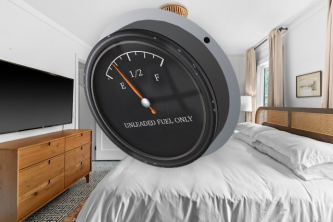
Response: 0.25
